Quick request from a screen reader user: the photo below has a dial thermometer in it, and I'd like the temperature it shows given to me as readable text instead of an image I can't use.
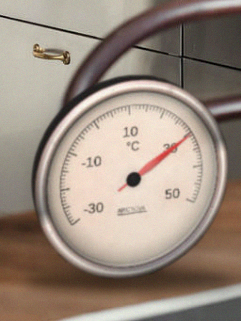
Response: 30 °C
